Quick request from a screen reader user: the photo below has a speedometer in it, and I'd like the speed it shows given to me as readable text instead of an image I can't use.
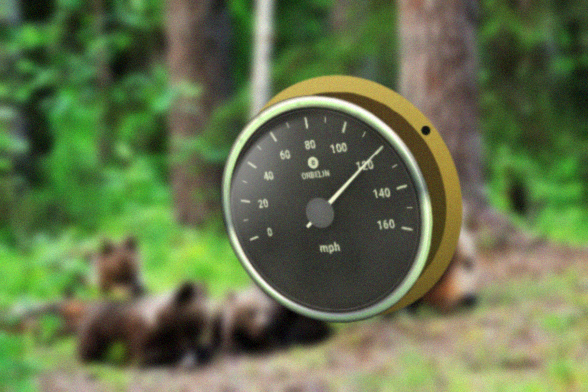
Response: 120 mph
